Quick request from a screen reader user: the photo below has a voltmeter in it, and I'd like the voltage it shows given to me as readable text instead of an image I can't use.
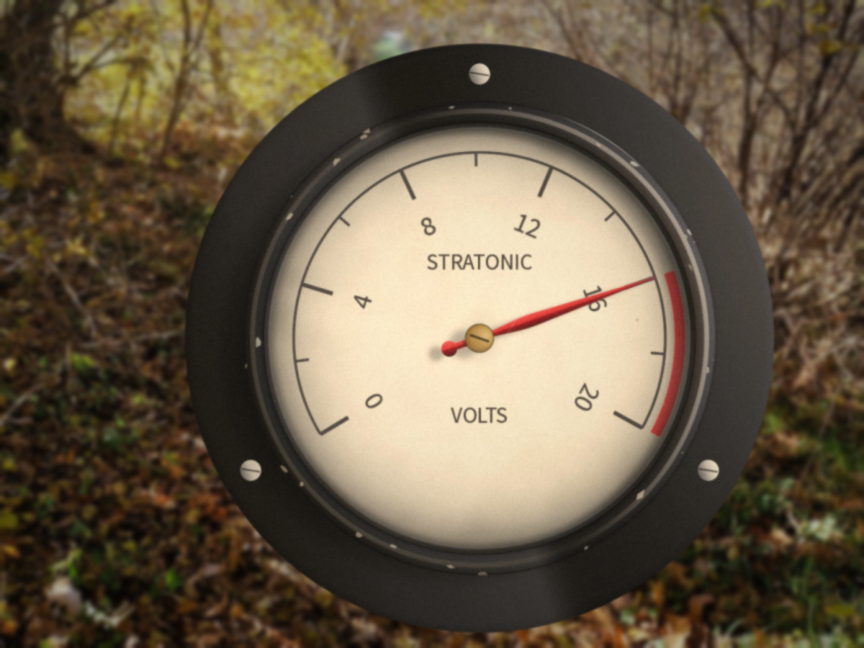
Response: 16 V
